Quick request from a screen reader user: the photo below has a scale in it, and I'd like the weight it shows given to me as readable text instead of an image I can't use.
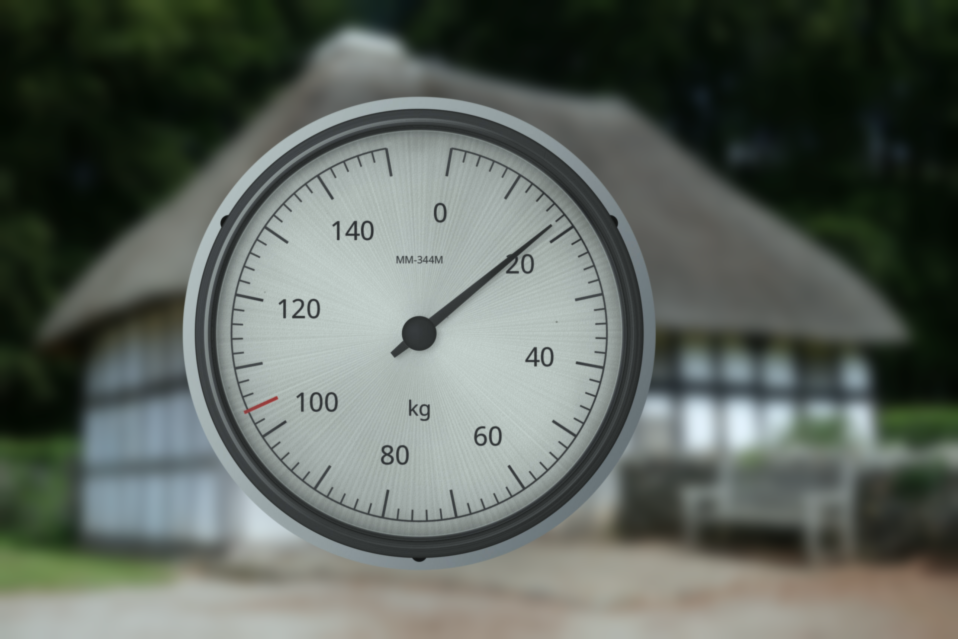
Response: 18 kg
